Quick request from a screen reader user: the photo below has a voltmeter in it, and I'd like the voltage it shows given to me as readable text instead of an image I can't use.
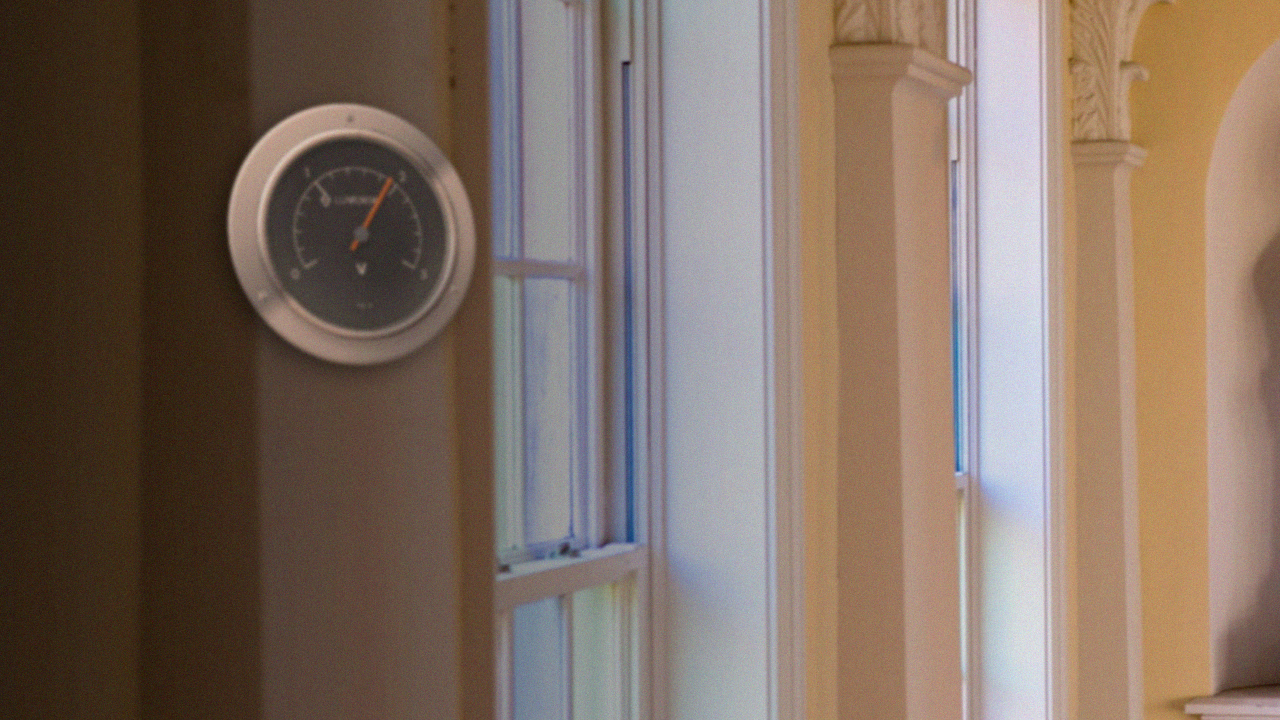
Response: 1.9 V
